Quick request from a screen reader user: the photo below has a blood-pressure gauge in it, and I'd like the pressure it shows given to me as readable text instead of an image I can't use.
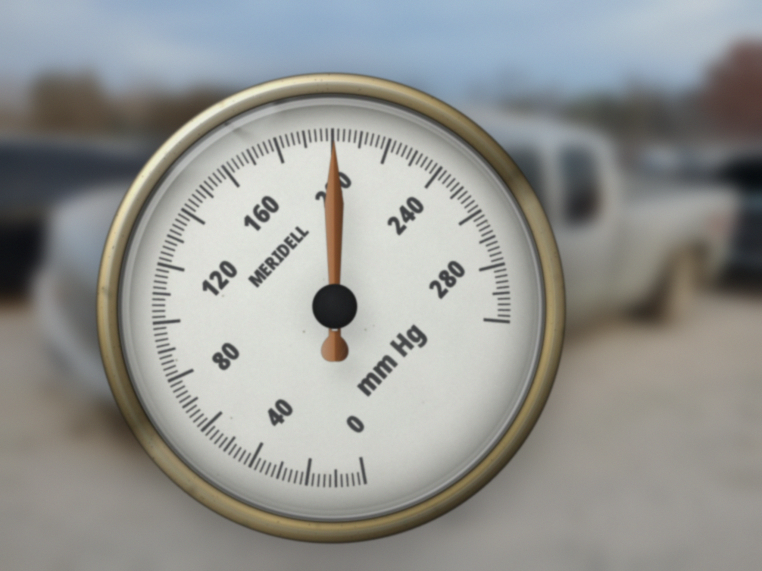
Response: 200 mmHg
